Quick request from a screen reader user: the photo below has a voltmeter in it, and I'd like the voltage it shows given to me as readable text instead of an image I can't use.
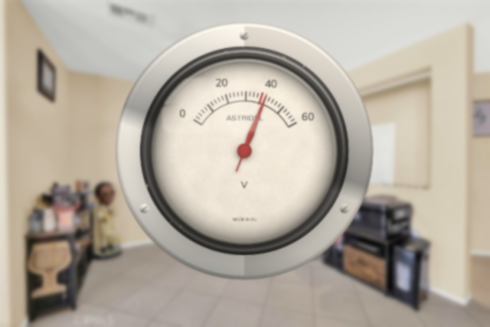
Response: 40 V
